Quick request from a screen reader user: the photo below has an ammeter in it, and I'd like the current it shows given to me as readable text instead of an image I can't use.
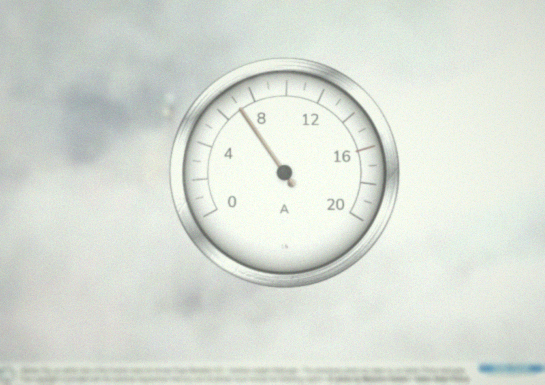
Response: 7 A
